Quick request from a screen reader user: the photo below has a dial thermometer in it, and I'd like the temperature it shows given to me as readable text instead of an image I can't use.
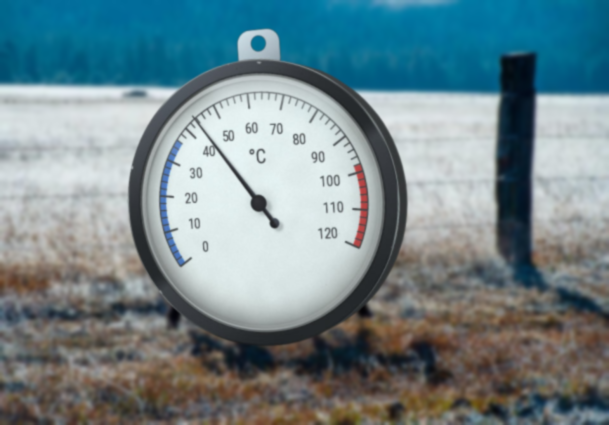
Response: 44 °C
